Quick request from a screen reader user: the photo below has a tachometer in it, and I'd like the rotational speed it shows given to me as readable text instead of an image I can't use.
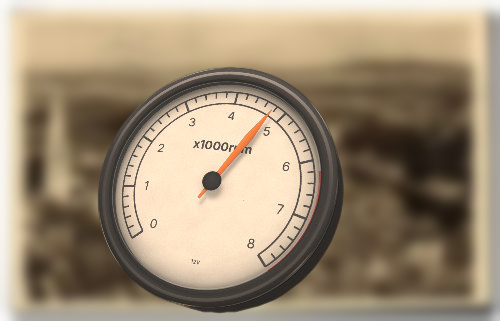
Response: 4800 rpm
